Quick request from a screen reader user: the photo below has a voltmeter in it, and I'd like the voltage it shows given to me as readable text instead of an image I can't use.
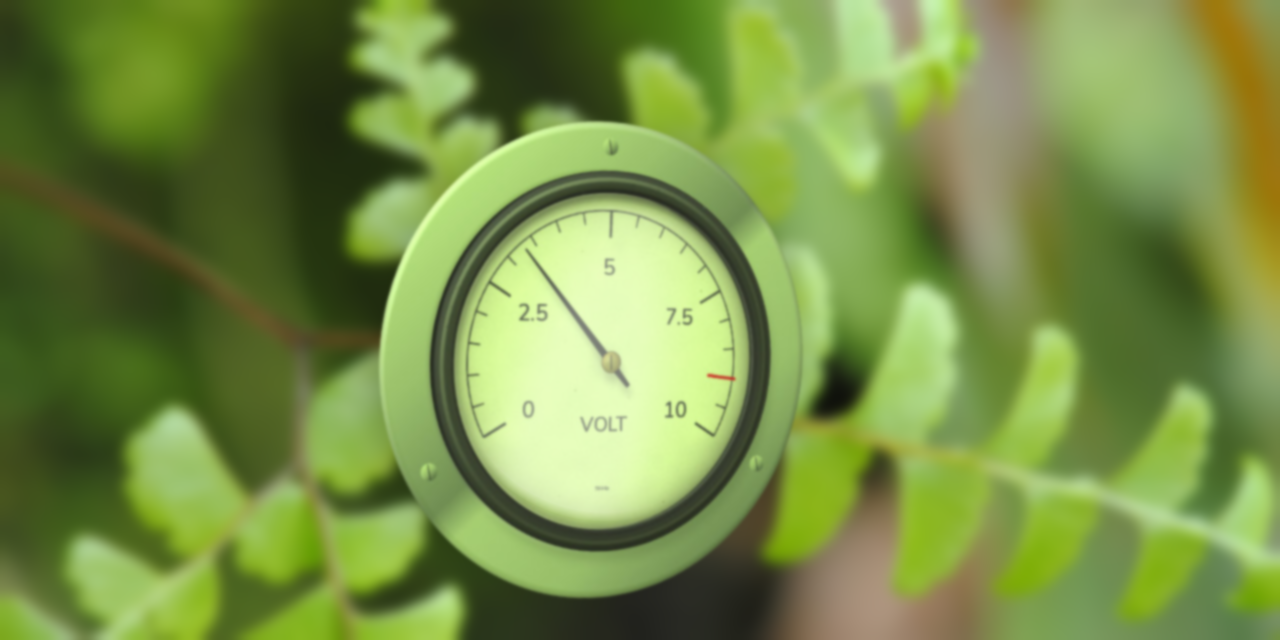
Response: 3.25 V
